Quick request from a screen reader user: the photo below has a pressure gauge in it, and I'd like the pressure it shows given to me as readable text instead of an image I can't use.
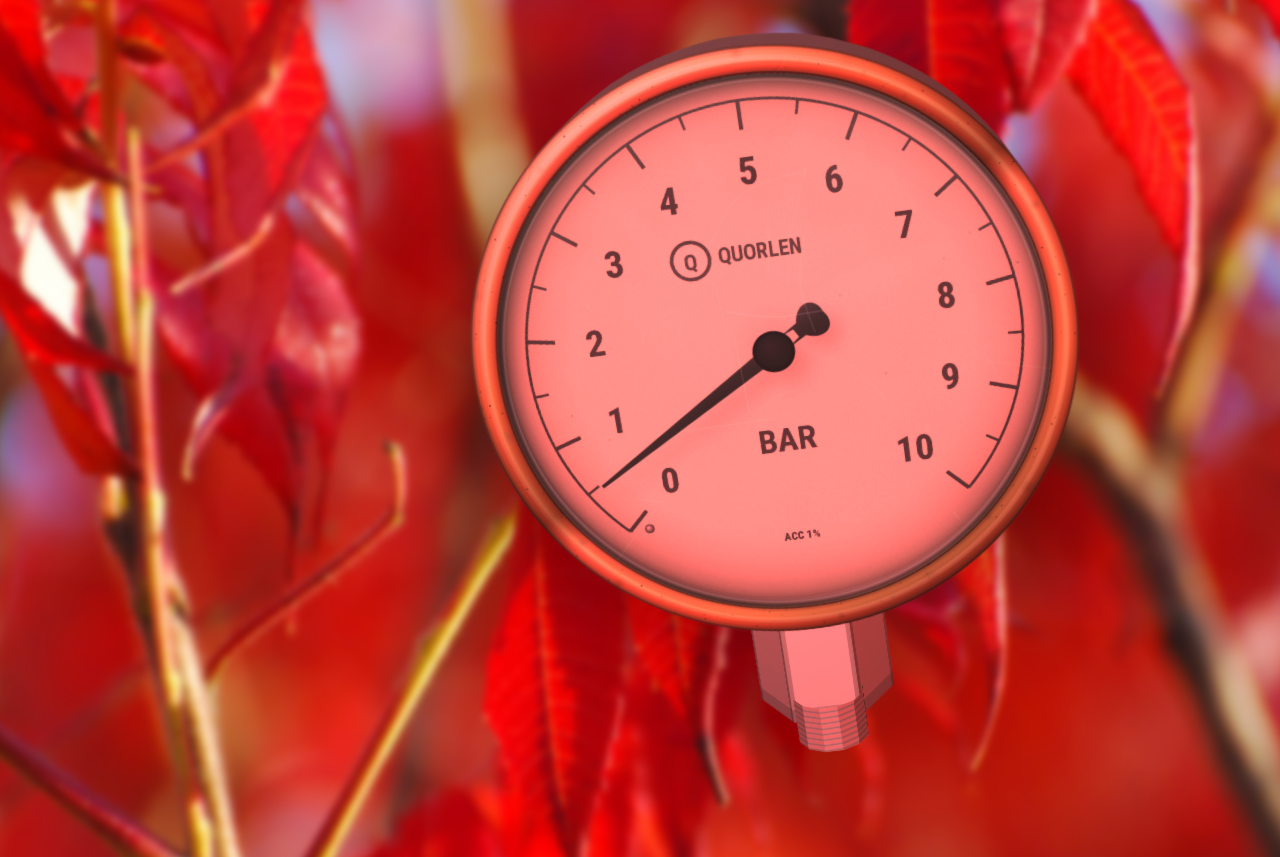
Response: 0.5 bar
